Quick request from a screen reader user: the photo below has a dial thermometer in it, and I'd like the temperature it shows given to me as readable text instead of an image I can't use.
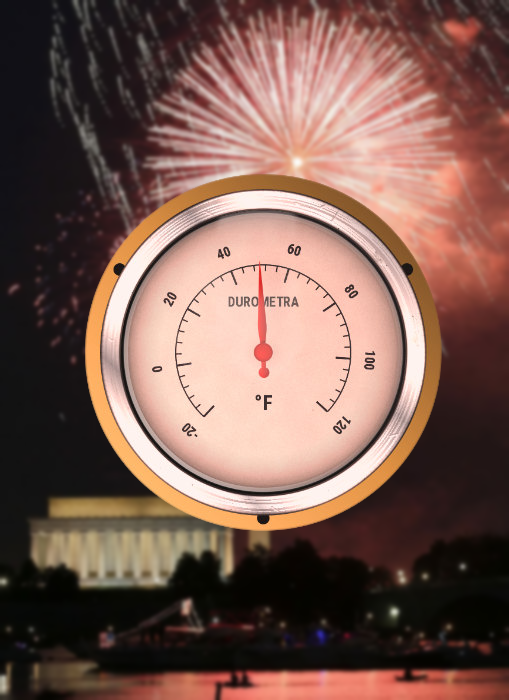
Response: 50 °F
